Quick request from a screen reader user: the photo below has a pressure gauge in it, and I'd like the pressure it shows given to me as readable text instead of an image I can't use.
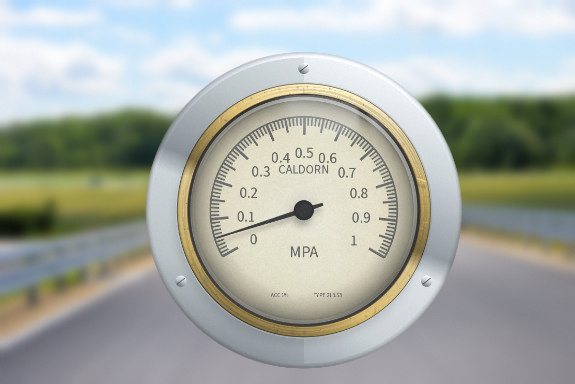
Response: 0.05 MPa
